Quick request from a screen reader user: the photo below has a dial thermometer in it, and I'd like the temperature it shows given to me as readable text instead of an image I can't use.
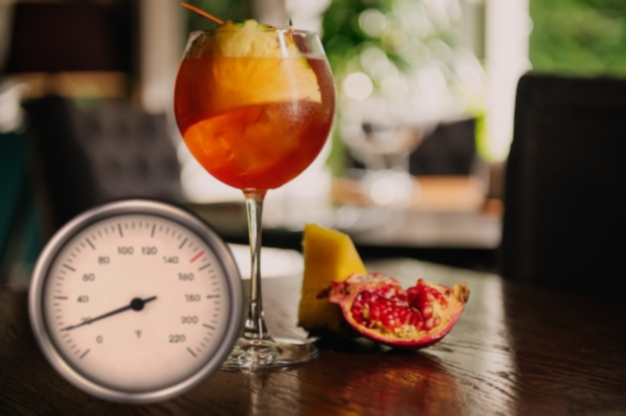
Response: 20 °F
